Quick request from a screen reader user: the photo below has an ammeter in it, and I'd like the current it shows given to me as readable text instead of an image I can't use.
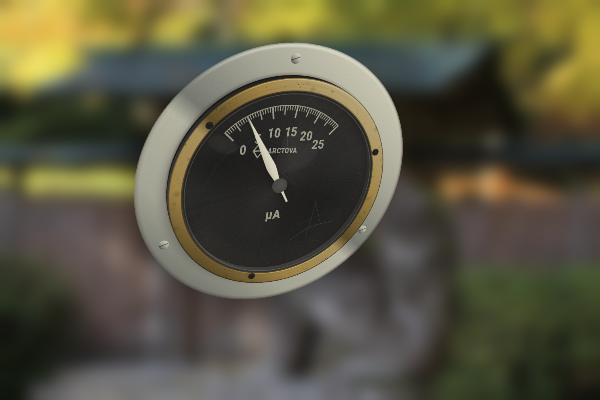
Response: 5 µA
